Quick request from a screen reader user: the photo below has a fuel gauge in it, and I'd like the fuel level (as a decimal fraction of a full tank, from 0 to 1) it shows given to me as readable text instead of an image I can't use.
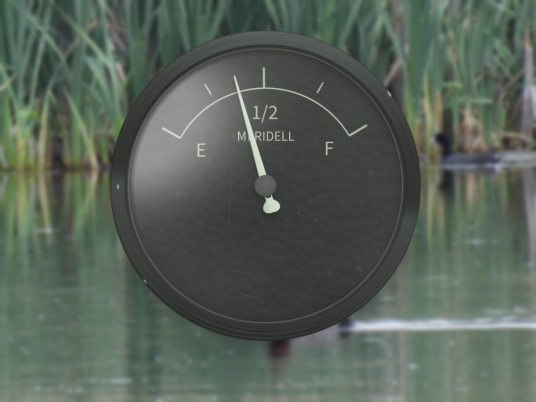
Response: 0.375
